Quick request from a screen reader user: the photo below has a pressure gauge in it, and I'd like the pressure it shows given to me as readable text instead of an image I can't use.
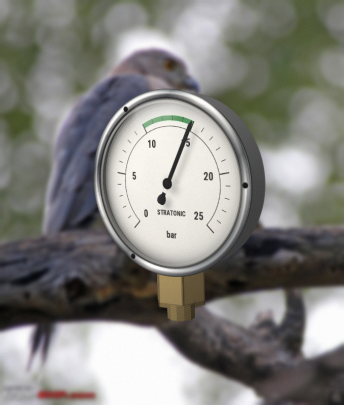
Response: 15 bar
